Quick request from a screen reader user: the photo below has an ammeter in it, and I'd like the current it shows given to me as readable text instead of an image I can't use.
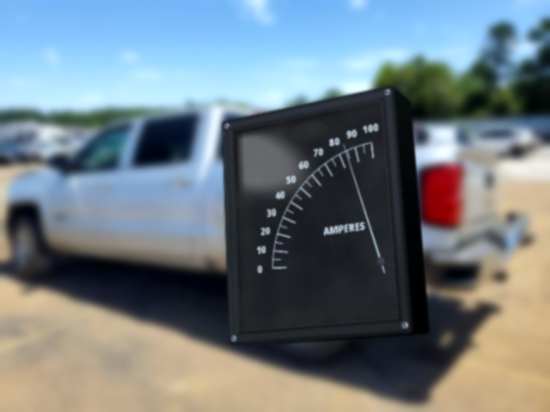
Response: 85 A
